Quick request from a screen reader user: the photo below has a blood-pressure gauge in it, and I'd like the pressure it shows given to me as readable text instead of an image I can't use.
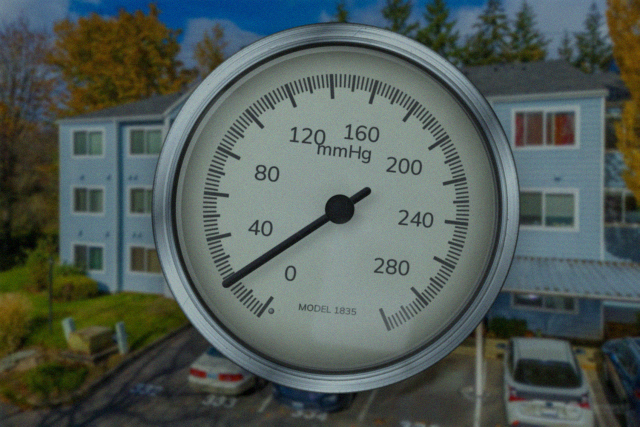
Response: 20 mmHg
